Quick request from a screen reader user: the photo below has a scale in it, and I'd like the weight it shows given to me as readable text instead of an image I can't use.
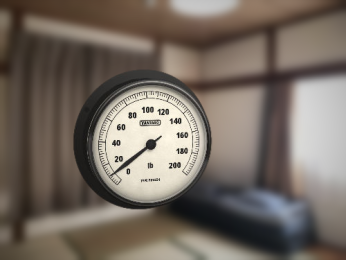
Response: 10 lb
